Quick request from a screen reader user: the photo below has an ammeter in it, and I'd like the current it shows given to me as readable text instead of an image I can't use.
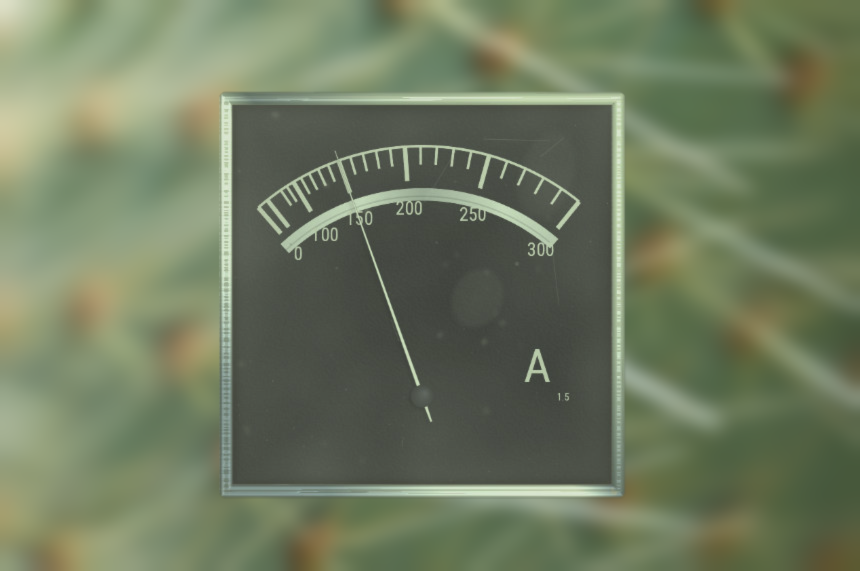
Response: 150 A
